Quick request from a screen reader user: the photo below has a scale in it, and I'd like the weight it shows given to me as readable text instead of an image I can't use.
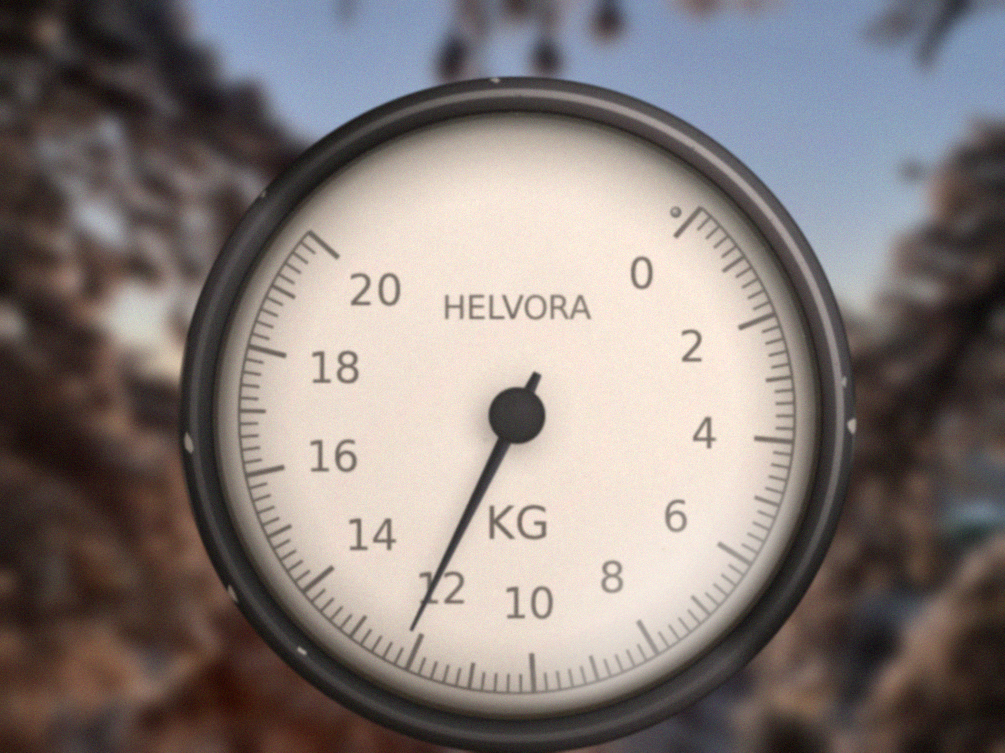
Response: 12.2 kg
